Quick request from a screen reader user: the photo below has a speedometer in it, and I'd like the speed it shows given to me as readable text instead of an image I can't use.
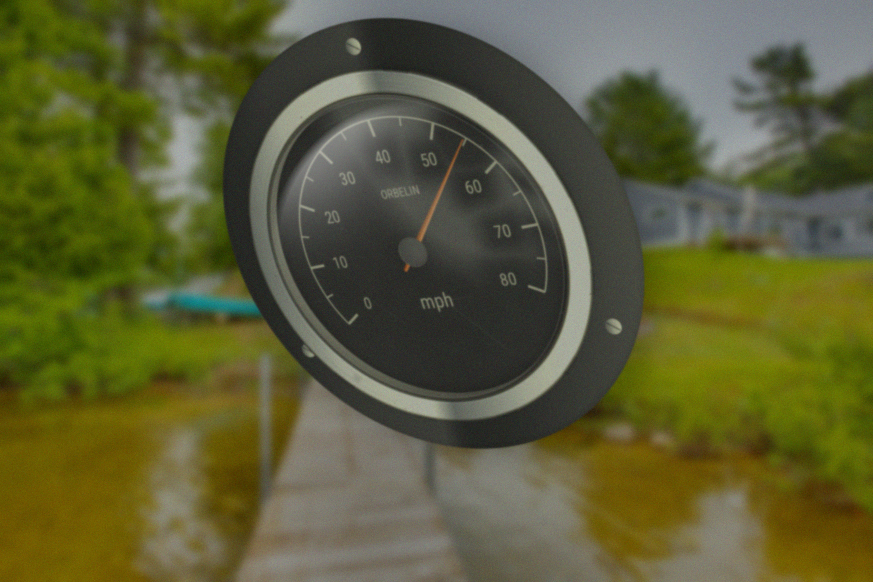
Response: 55 mph
